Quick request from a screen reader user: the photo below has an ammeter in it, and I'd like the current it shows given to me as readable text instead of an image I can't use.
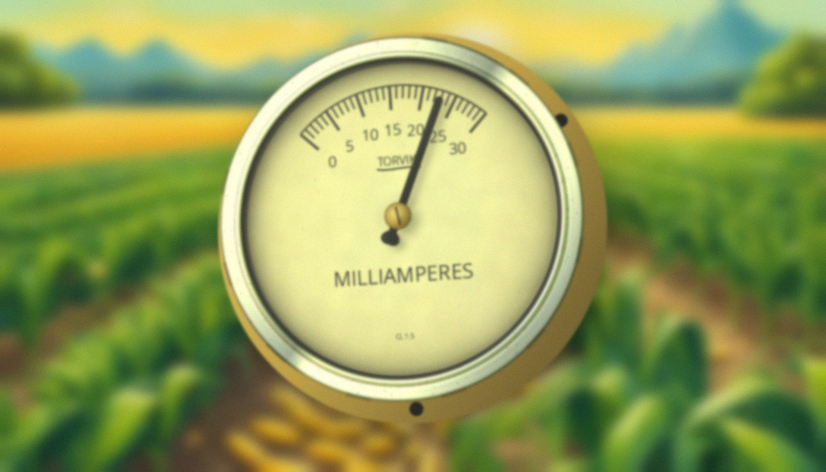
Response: 23 mA
